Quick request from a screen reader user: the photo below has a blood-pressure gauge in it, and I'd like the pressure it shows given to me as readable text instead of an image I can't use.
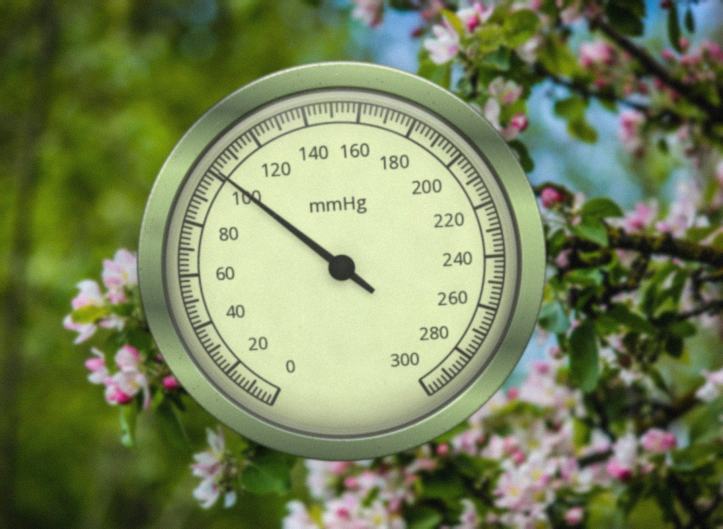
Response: 102 mmHg
